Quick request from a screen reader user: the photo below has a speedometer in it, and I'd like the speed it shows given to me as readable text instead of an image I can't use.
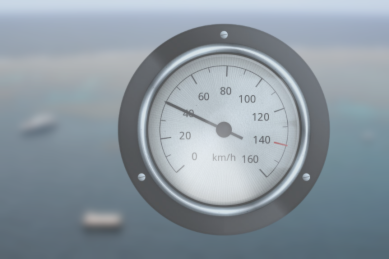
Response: 40 km/h
